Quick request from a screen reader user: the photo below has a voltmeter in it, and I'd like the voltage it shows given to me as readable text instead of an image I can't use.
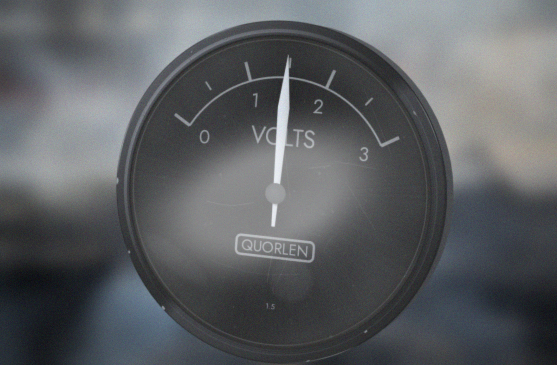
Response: 1.5 V
